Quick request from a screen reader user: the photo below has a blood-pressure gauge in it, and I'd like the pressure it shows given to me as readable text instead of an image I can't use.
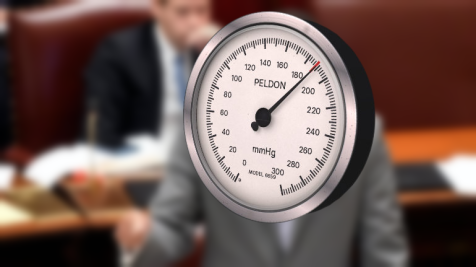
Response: 190 mmHg
